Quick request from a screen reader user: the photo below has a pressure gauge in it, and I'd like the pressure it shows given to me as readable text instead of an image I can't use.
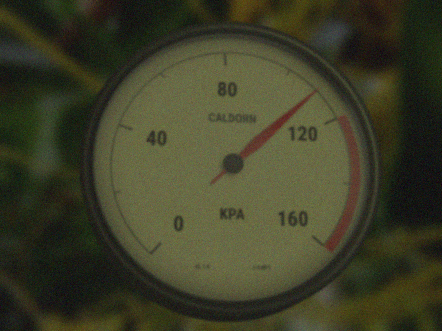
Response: 110 kPa
